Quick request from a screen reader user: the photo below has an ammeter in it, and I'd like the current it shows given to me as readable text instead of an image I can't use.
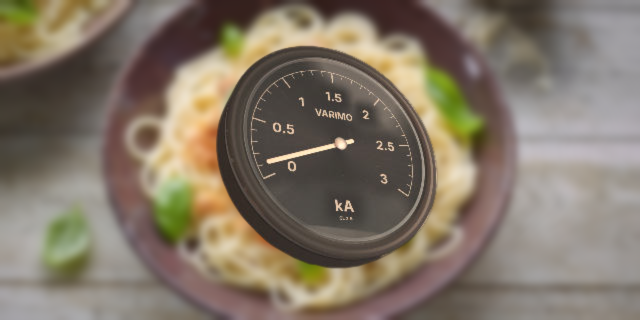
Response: 0.1 kA
